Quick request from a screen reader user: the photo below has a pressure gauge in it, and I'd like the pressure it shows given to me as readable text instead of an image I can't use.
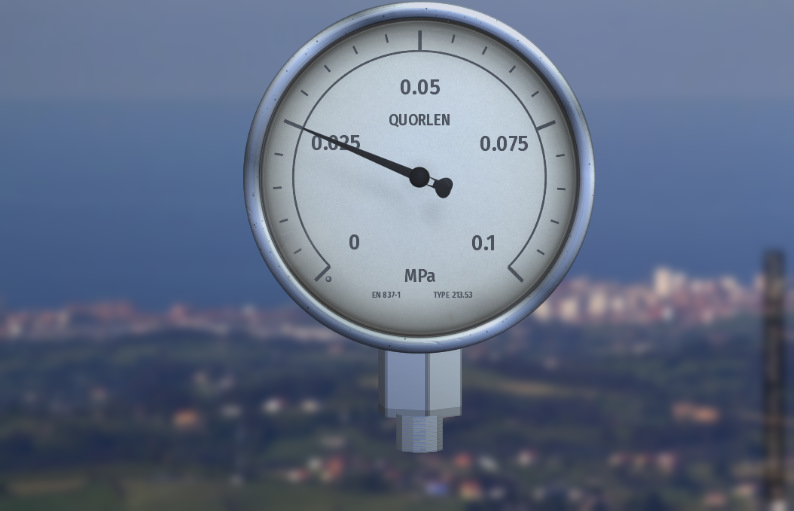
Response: 0.025 MPa
